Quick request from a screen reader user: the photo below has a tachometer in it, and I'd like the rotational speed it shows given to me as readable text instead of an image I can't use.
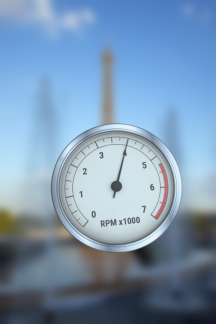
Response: 4000 rpm
